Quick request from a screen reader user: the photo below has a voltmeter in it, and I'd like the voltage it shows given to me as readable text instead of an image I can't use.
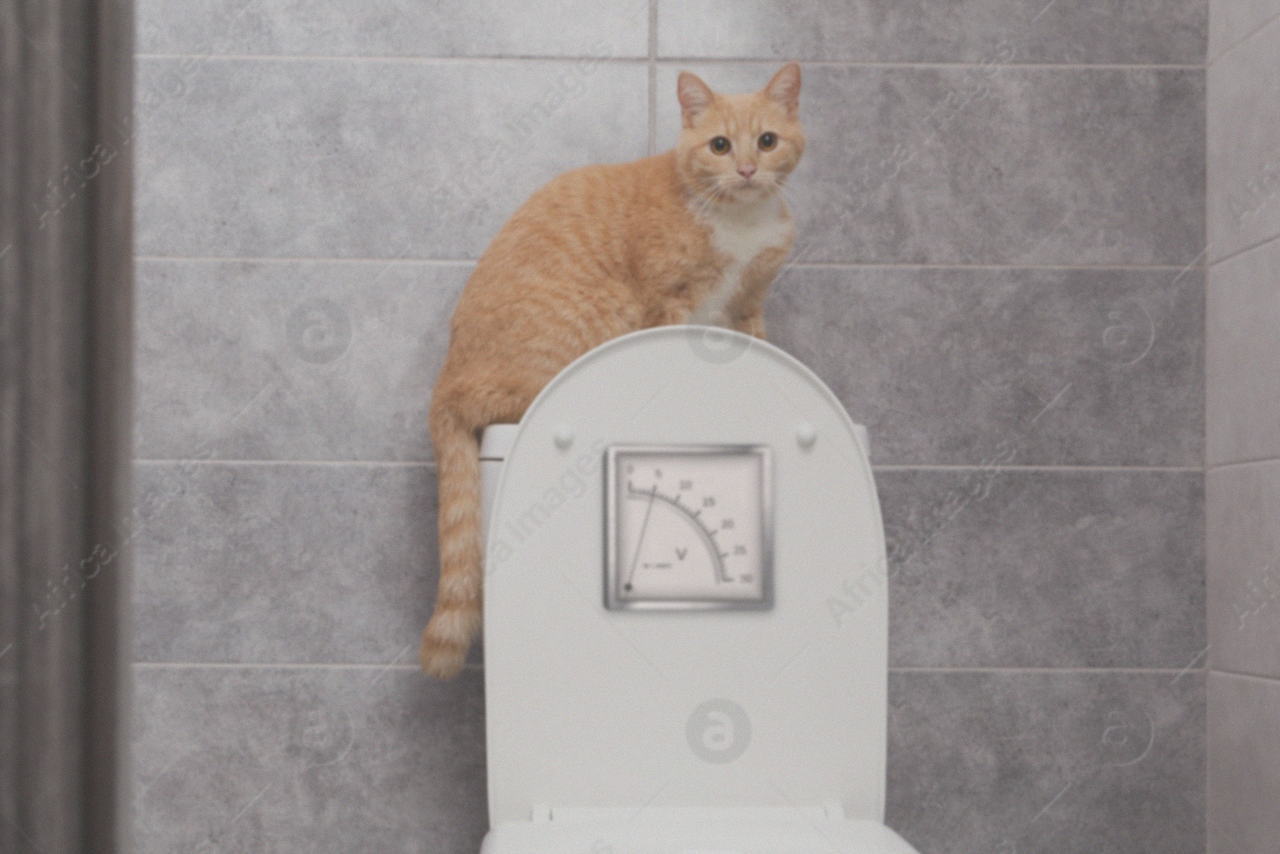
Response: 5 V
